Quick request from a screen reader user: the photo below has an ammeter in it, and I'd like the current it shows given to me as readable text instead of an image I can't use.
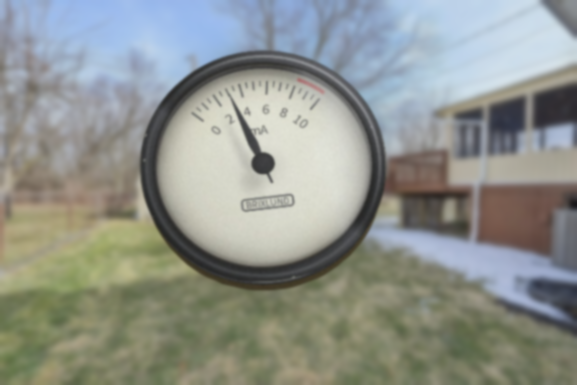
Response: 3 mA
